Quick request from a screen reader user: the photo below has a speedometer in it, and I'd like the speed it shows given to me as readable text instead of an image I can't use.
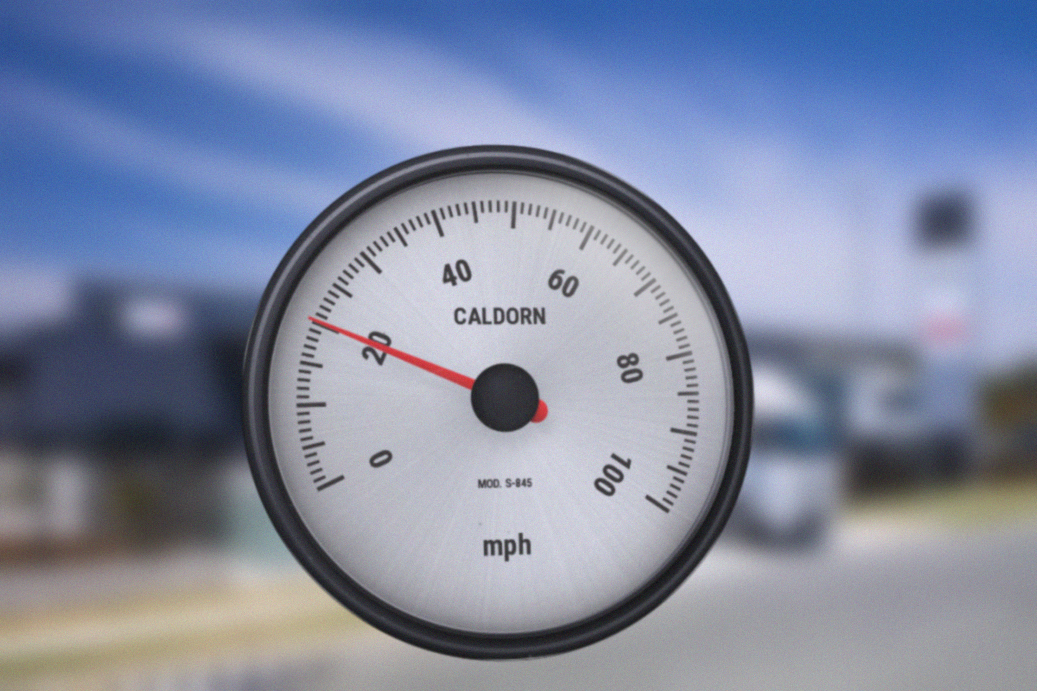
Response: 20 mph
